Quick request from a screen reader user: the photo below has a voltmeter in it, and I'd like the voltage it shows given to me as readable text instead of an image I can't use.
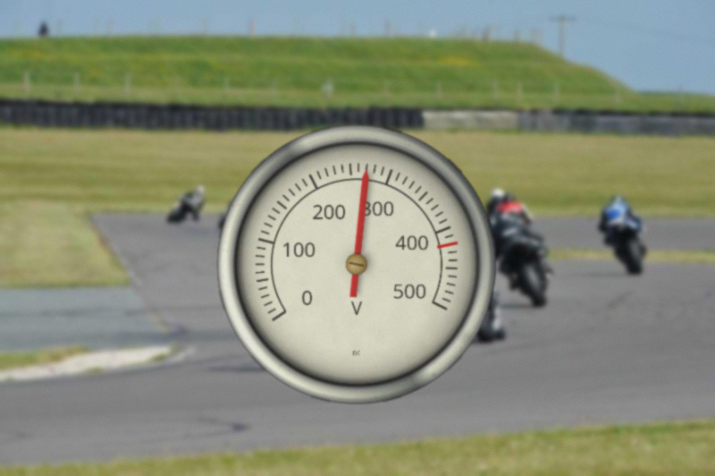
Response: 270 V
